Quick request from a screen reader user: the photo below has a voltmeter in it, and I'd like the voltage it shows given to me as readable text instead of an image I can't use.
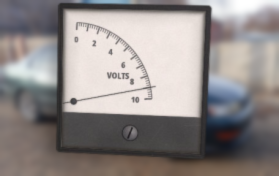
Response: 9 V
